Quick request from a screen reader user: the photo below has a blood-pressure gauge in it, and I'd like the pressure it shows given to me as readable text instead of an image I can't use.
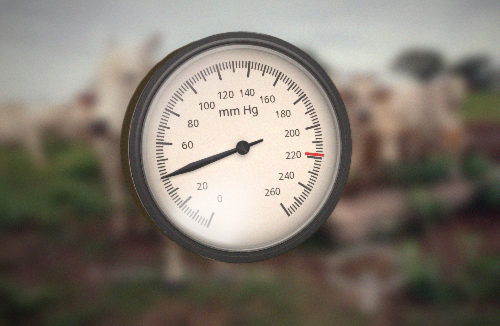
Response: 40 mmHg
